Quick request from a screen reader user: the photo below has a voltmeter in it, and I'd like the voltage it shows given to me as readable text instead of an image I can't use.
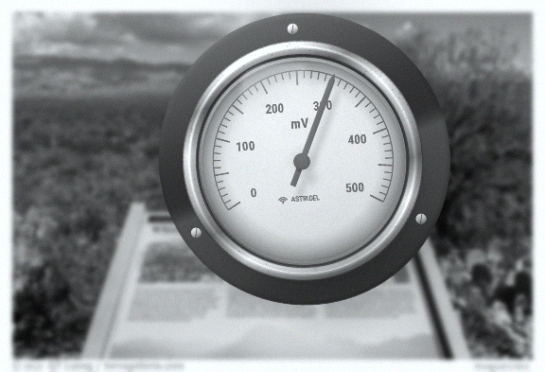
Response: 300 mV
